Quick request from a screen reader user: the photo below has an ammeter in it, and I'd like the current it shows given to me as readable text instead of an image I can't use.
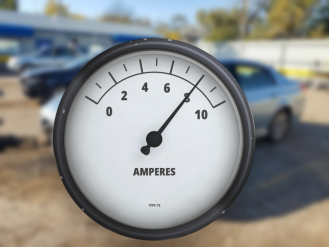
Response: 8 A
